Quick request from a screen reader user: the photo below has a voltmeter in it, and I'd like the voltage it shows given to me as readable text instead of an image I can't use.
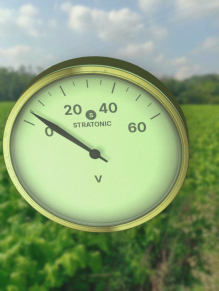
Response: 5 V
